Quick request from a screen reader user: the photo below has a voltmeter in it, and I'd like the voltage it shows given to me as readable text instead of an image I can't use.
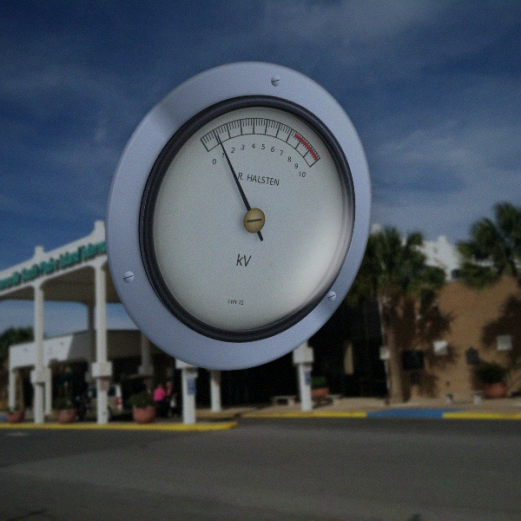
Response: 1 kV
